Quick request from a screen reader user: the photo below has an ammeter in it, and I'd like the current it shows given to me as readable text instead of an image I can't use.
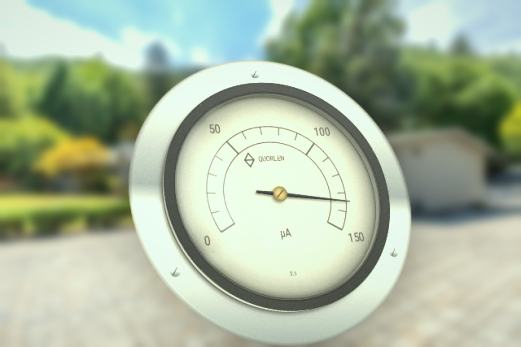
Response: 135 µA
